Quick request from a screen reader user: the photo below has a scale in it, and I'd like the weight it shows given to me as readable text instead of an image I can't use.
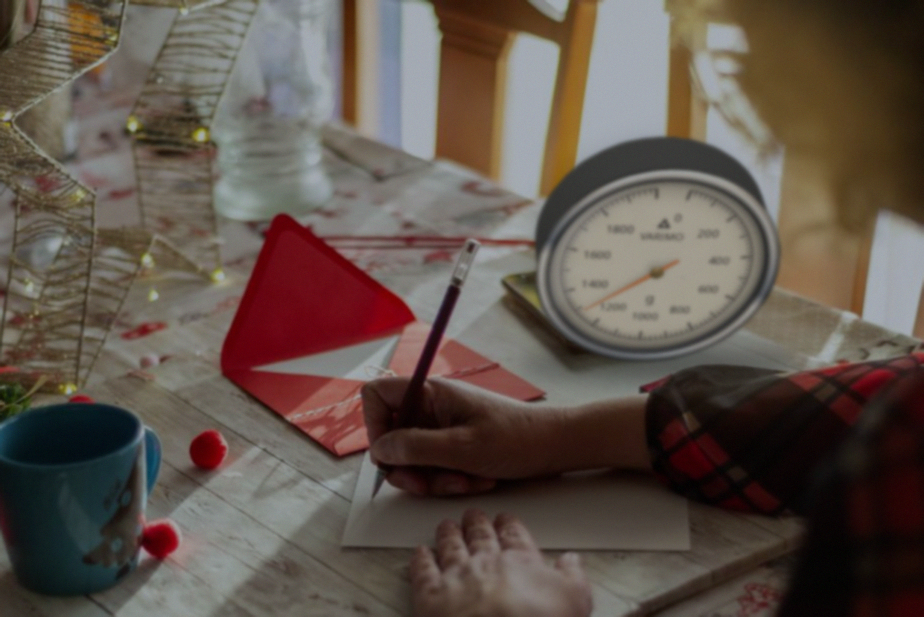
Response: 1300 g
